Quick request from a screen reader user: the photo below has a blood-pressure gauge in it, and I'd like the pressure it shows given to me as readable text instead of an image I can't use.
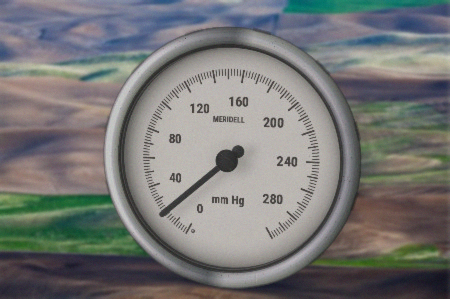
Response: 20 mmHg
